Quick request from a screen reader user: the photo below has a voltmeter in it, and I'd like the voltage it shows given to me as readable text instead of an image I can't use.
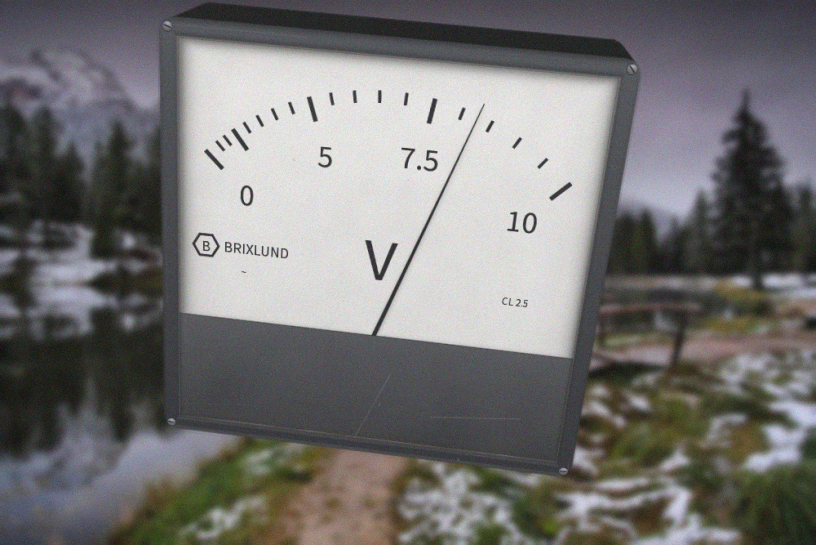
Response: 8.25 V
